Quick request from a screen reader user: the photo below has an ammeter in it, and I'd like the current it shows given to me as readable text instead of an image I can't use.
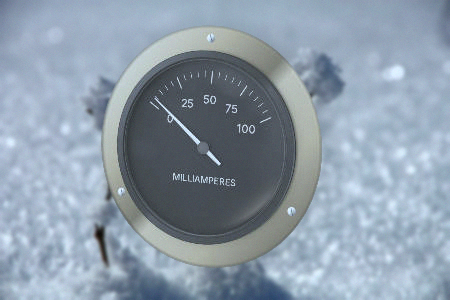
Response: 5 mA
